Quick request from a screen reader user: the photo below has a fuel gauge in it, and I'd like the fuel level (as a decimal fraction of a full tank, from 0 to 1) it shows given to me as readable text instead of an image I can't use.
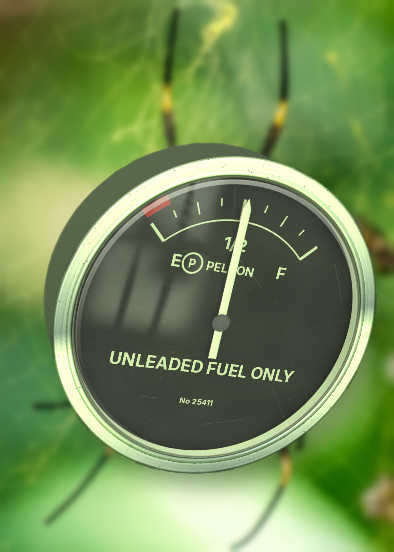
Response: 0.5
